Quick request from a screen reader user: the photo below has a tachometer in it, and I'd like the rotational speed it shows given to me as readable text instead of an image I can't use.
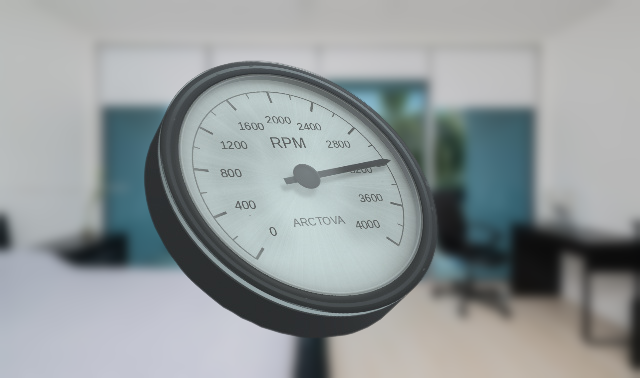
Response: 3200 rpm
